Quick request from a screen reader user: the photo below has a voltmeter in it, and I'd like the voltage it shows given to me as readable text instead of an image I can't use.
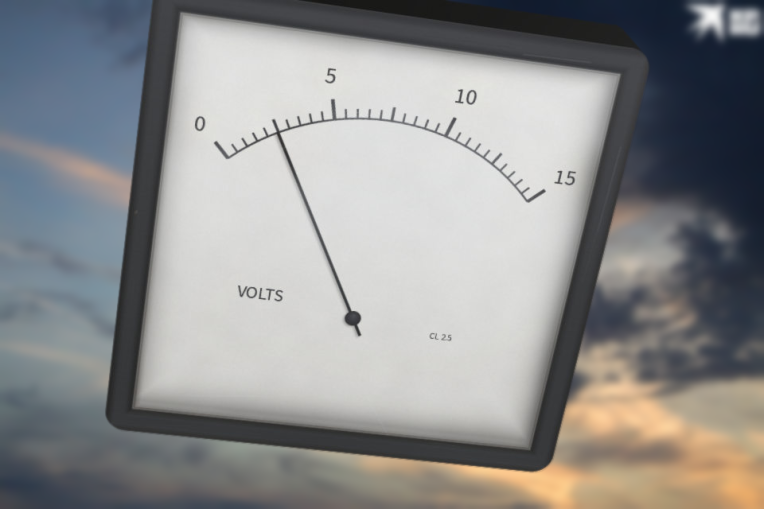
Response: 2.5 V
